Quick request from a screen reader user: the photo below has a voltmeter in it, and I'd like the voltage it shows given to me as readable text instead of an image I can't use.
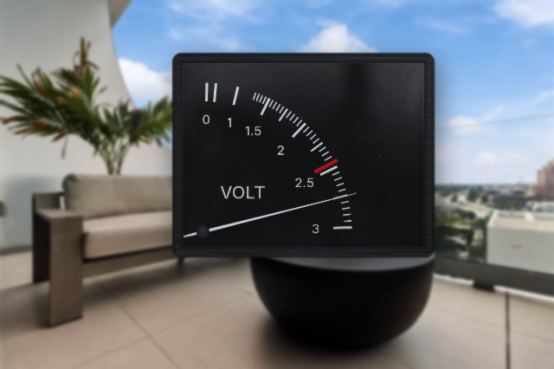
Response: 2.75 V
